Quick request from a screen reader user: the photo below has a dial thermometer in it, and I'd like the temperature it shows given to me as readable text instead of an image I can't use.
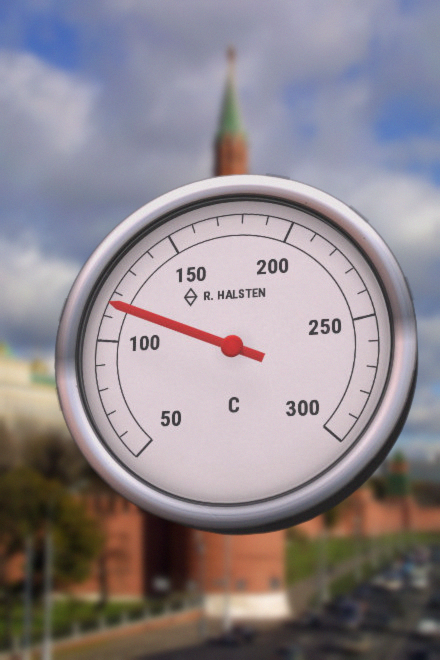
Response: 115 °C
